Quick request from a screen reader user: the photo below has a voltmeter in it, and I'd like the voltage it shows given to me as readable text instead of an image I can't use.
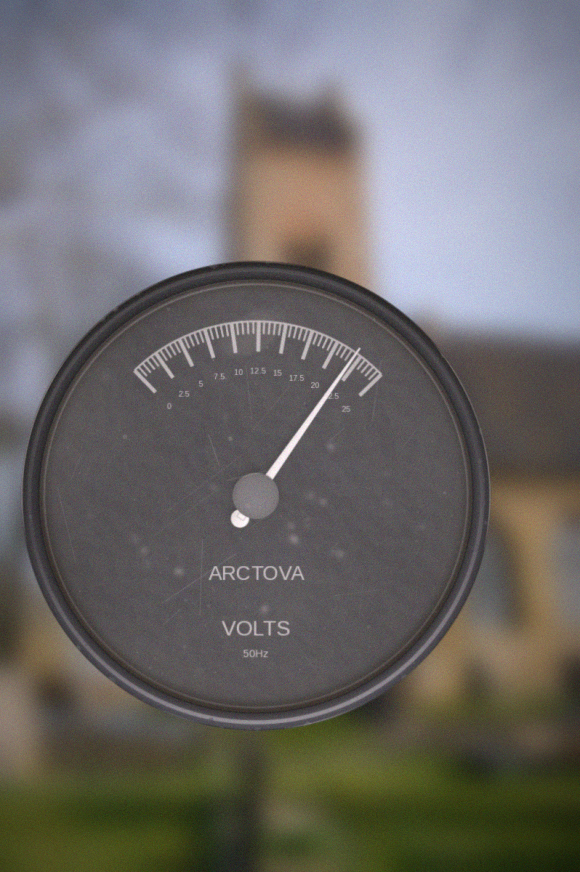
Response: 22 V
